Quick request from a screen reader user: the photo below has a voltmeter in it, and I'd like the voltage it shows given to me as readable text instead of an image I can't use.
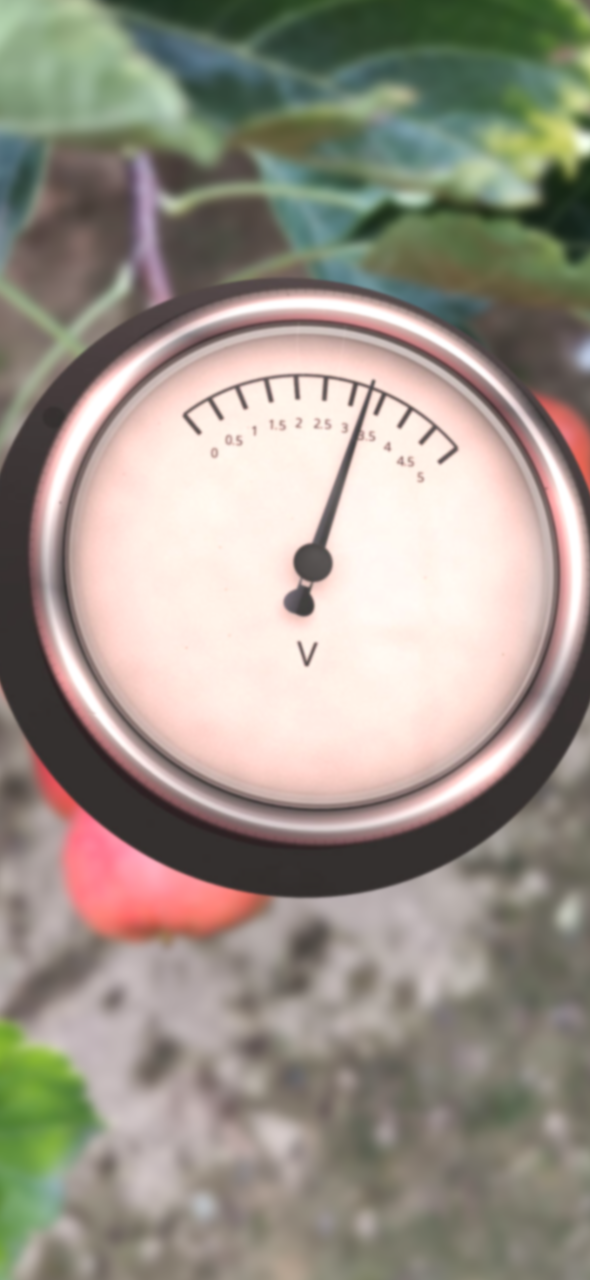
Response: 3.25 V
